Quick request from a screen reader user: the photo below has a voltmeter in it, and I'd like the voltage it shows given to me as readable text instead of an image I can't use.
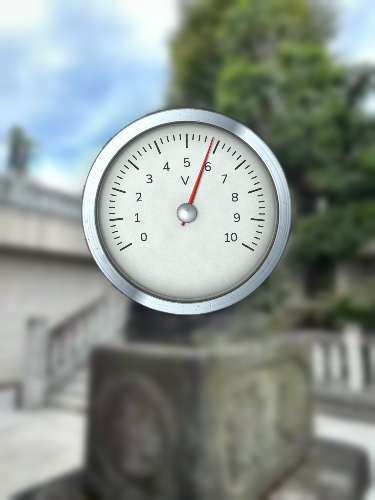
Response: 5.8 V
